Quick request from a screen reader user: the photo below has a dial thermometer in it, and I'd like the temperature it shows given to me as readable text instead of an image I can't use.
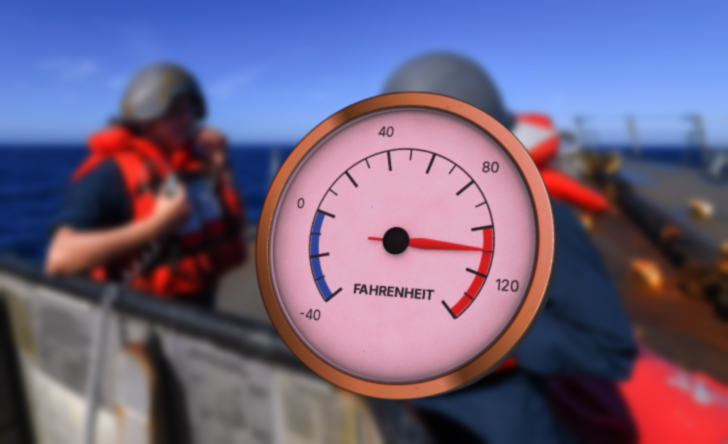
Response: 110 °F
